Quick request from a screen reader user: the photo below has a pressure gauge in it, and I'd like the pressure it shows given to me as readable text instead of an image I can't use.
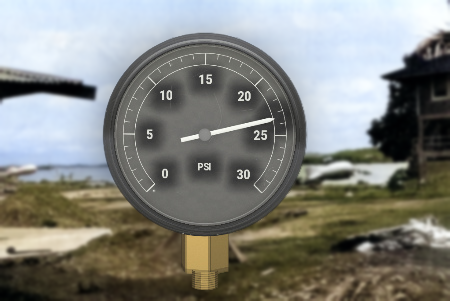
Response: 23.5 psi
